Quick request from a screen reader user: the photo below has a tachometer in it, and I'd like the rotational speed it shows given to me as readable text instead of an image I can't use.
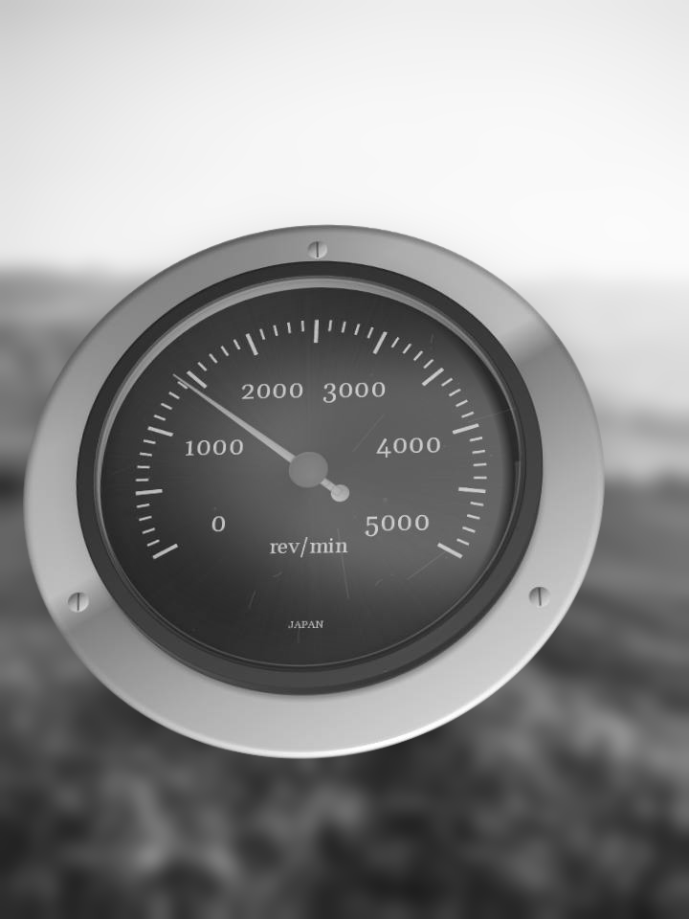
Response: 1400 rpm
